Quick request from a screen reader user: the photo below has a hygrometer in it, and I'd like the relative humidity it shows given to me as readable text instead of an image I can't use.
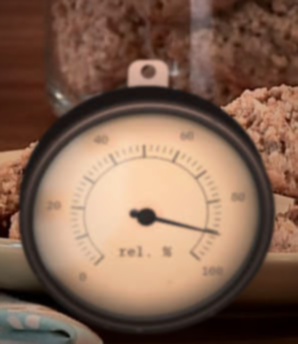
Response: 90 %
